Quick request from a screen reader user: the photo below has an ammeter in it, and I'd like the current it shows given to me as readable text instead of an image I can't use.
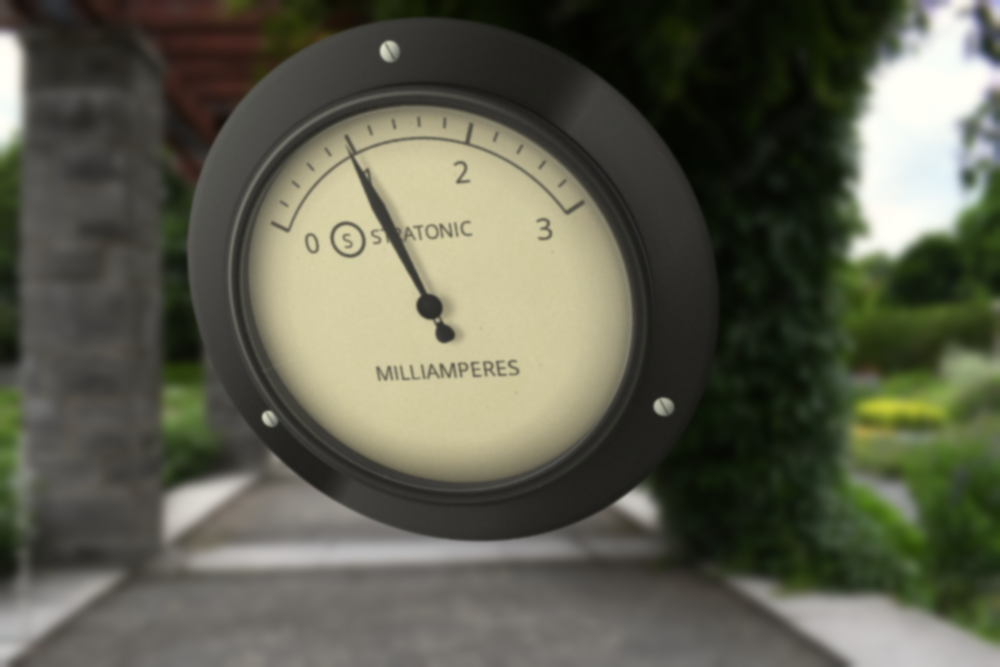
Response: 1 mA
